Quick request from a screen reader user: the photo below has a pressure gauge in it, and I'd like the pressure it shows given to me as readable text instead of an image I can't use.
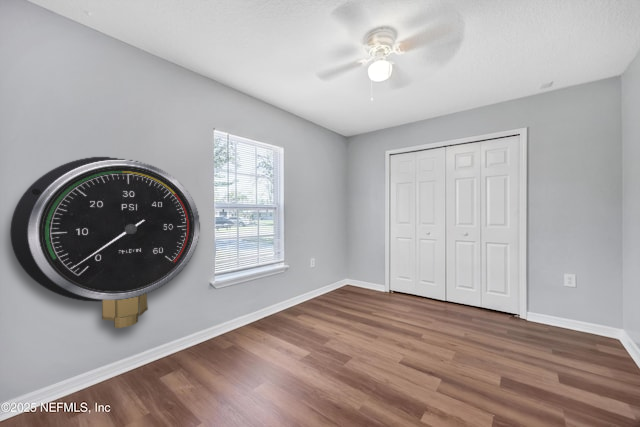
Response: 2 psi
